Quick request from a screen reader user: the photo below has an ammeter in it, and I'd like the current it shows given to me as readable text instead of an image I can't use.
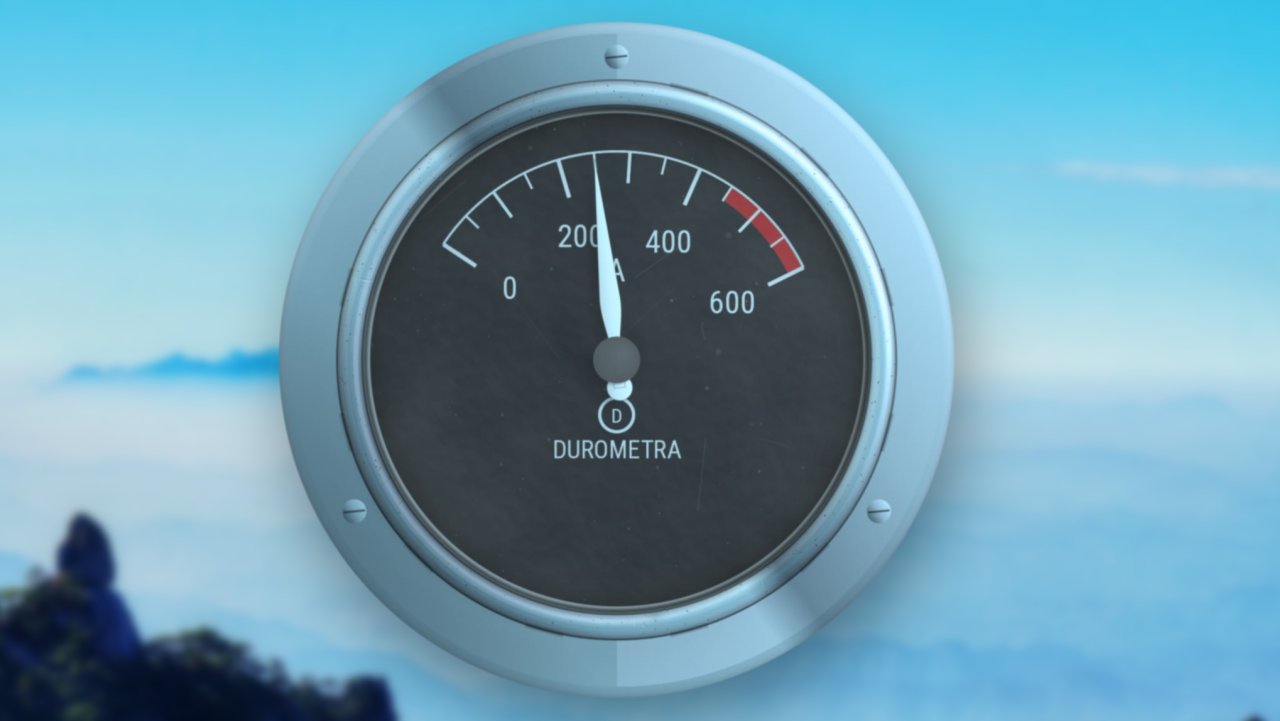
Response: 250 A
